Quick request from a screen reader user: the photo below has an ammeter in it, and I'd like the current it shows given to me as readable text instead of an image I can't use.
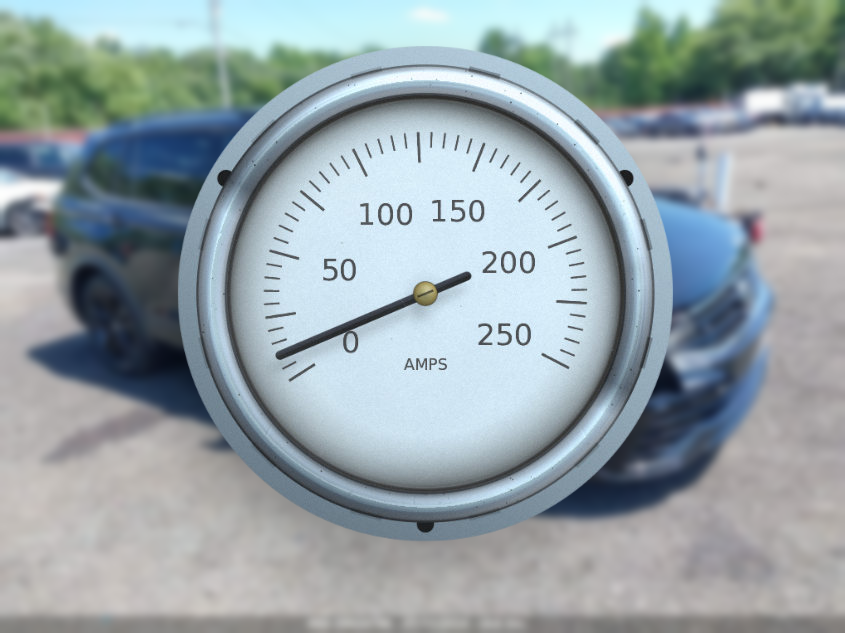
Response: 10 A
